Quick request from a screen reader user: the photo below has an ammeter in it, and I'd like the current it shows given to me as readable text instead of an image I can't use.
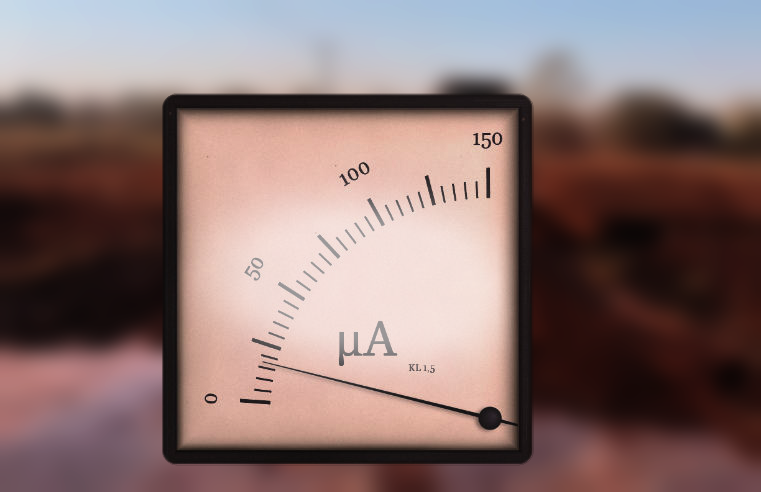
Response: 17.5 µA
